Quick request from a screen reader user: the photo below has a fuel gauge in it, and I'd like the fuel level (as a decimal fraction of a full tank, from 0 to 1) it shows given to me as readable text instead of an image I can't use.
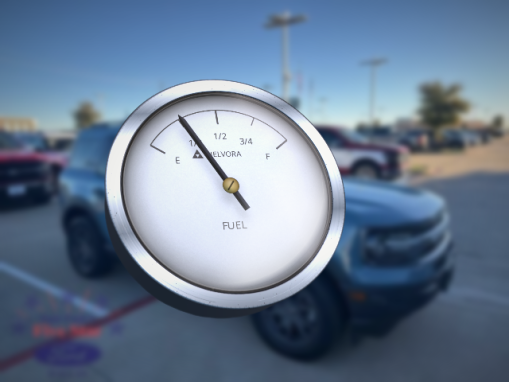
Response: 0.25
